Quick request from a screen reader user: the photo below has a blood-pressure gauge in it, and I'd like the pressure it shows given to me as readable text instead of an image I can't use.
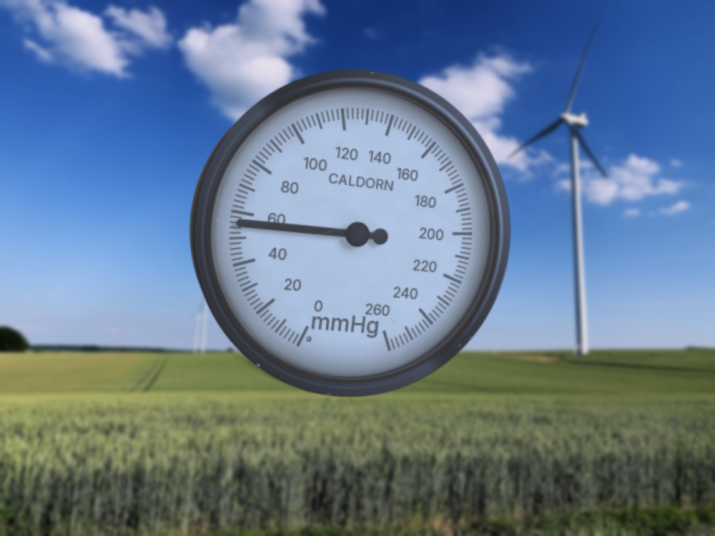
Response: 56 mmHg
